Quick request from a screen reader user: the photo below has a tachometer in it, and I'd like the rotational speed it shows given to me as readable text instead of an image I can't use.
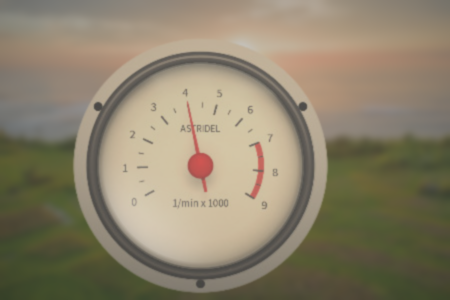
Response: 4000 rpm
